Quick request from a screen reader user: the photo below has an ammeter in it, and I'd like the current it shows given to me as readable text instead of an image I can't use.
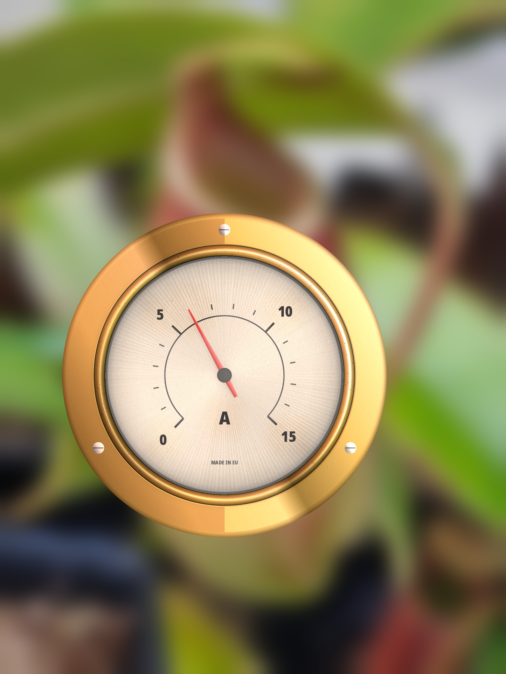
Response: 6 A
